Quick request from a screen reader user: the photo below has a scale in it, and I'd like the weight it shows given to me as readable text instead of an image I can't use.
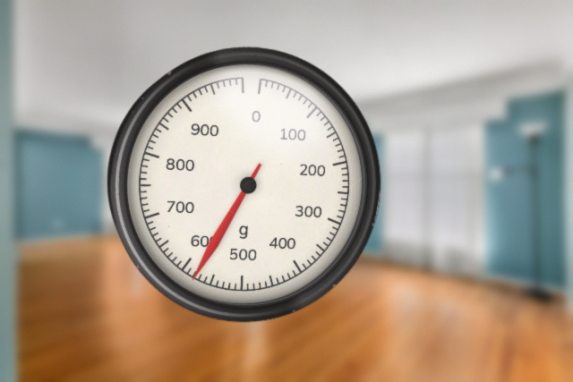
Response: 580 g
